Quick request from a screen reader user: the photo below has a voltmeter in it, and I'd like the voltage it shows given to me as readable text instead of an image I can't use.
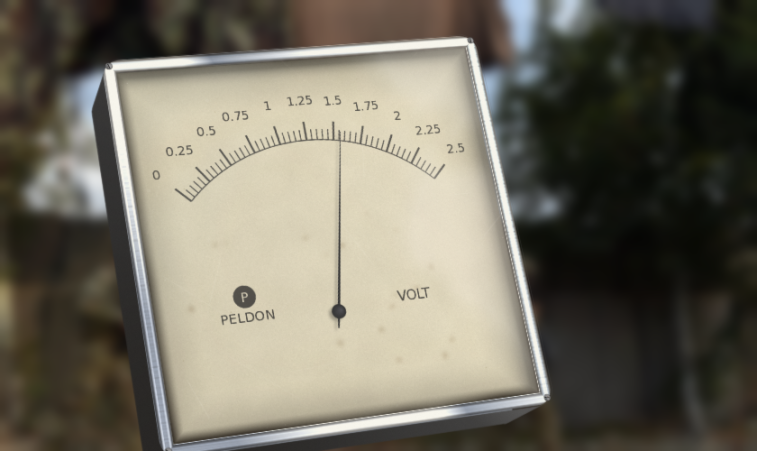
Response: 1.55 V
